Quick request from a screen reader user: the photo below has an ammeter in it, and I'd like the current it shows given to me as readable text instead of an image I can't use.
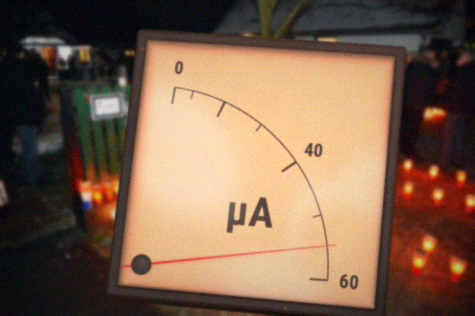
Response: 55 µA
